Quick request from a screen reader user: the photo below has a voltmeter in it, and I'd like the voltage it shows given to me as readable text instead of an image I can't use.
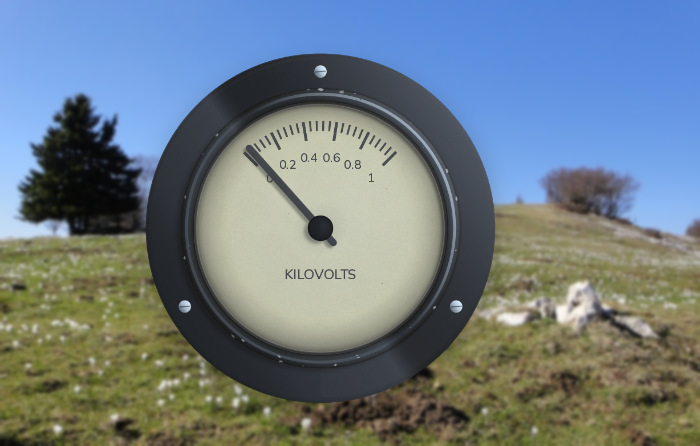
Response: 0.04 kV
